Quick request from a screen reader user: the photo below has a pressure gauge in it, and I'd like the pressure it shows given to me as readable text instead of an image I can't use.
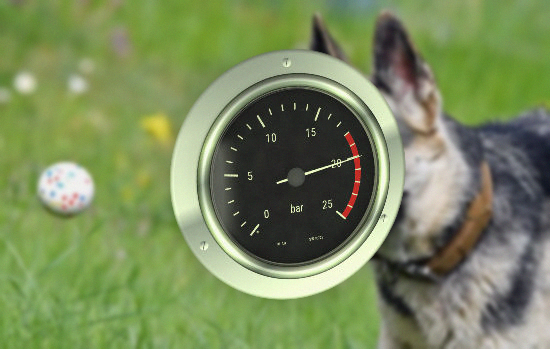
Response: 20 bar
